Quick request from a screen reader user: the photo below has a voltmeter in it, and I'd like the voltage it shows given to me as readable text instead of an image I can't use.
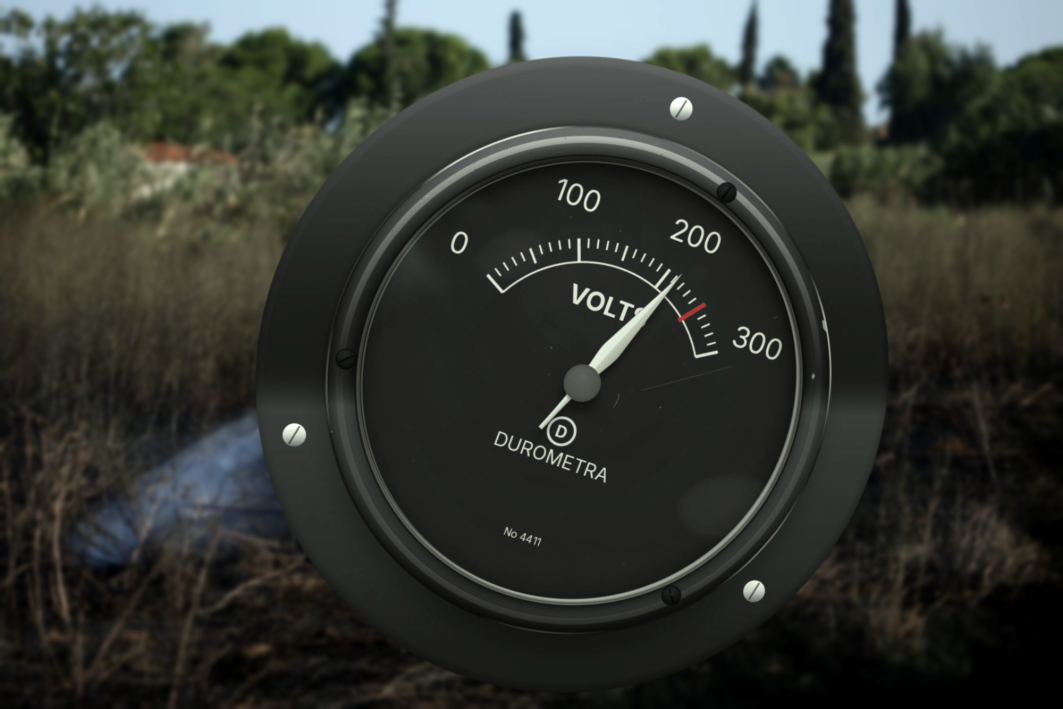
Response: 210 V
